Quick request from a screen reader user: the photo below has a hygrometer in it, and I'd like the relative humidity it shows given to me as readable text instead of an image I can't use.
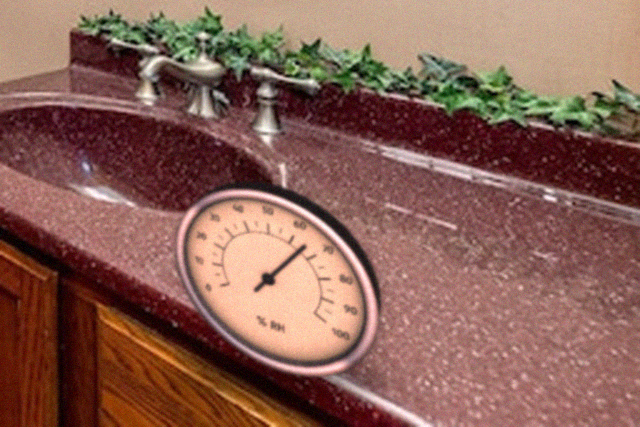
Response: 65 %
